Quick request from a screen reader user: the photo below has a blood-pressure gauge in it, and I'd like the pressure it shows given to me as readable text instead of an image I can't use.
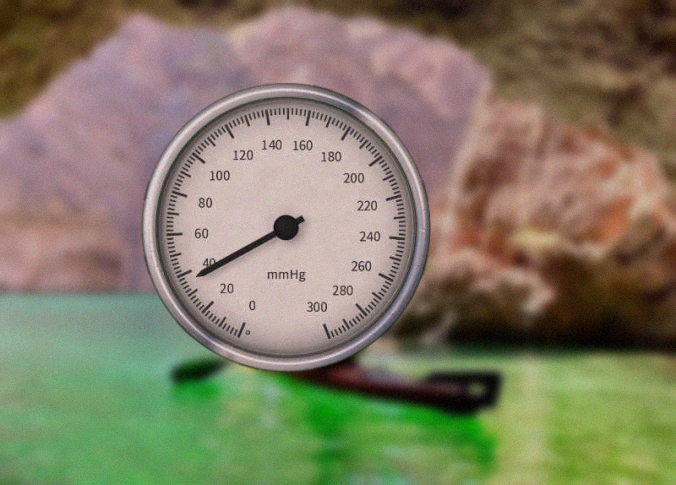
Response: 36 mmHg
